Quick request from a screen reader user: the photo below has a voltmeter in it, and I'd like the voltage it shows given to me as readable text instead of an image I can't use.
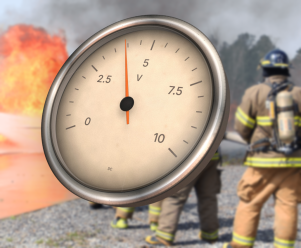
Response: 4 V
